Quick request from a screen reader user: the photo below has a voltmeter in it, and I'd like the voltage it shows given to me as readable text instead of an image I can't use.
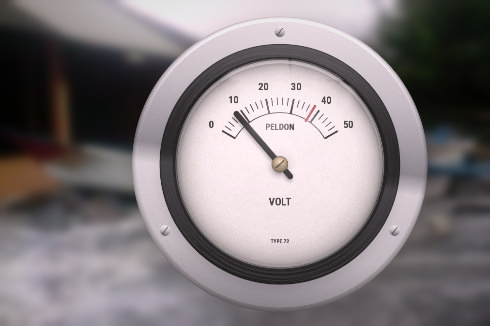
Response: 8 V
